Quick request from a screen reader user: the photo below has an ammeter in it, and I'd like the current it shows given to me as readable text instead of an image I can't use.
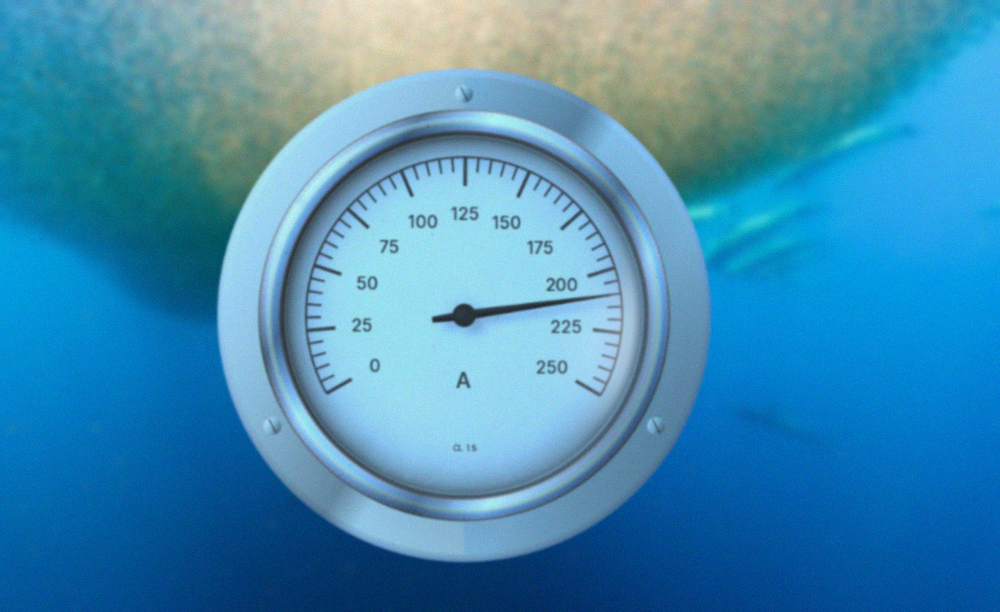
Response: 210 A
